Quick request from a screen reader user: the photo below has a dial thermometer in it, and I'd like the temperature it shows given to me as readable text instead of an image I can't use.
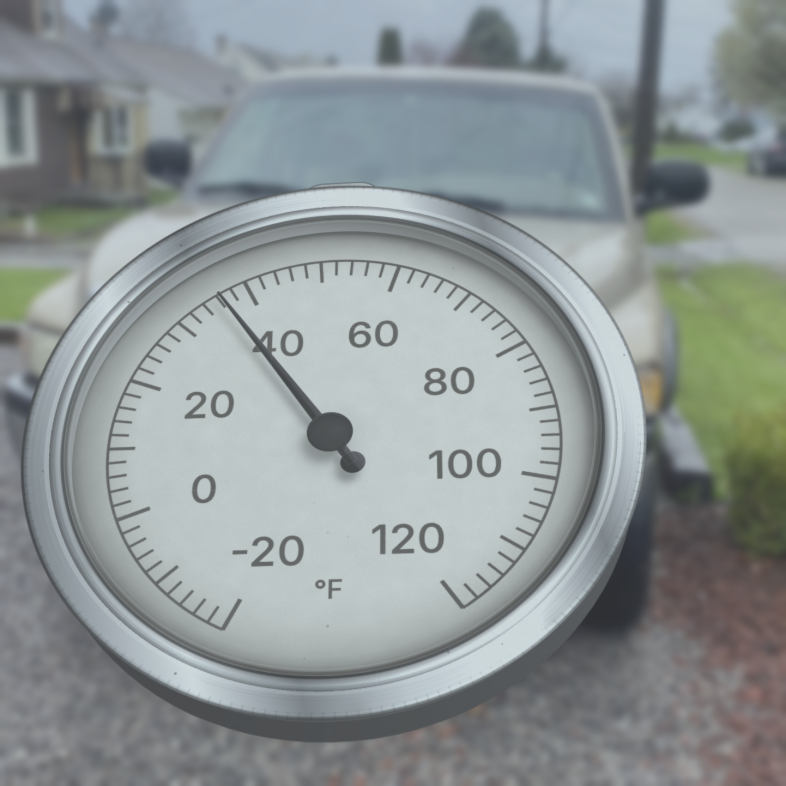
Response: 36 °F
